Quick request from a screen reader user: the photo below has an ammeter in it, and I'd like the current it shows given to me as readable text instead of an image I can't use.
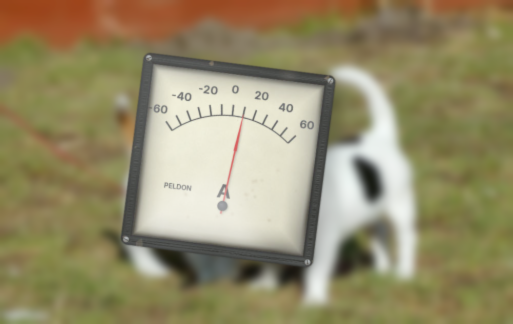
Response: 10 A
